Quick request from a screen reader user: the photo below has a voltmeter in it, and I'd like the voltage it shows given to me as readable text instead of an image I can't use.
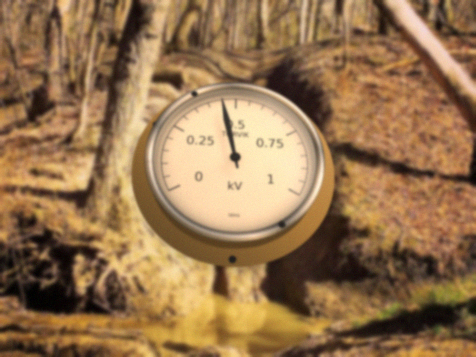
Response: 0.45 kV
